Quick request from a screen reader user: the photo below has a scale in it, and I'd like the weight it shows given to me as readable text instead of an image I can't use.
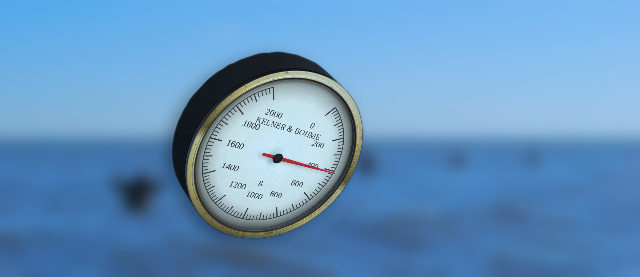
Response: 400 g
